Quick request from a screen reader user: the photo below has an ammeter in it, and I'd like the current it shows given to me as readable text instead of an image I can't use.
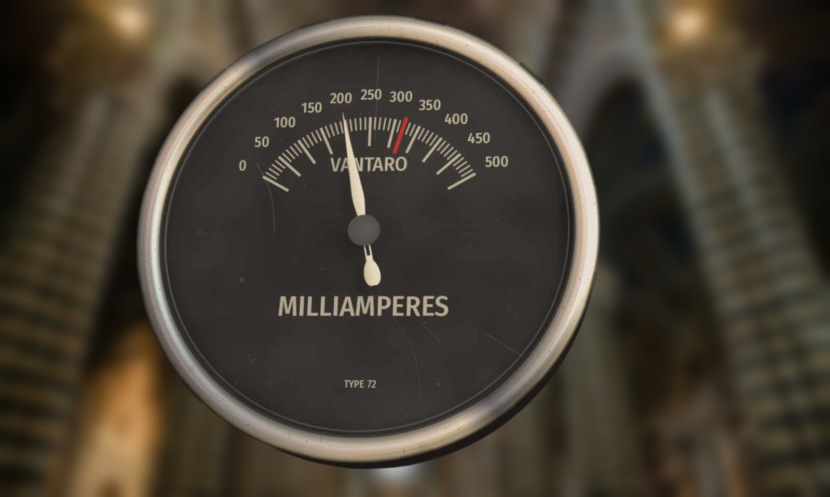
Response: 200 mA
